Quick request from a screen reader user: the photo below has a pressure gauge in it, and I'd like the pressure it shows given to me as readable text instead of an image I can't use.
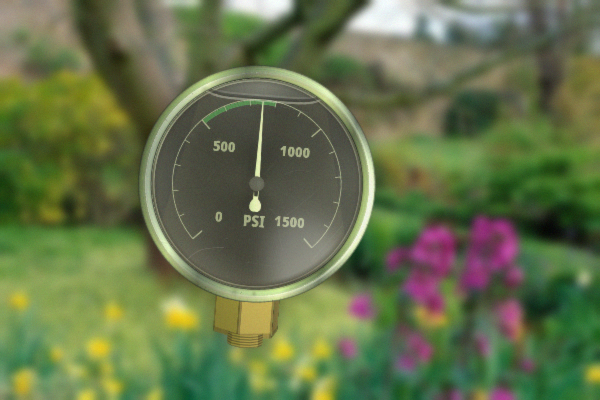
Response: 750 psi
